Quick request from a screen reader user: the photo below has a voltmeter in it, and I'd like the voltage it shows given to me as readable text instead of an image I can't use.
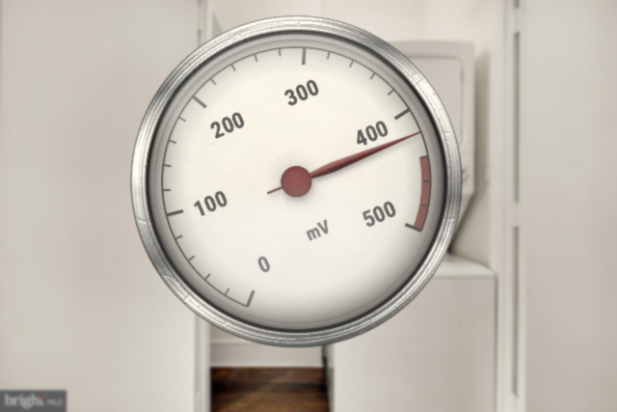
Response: 420 mV
